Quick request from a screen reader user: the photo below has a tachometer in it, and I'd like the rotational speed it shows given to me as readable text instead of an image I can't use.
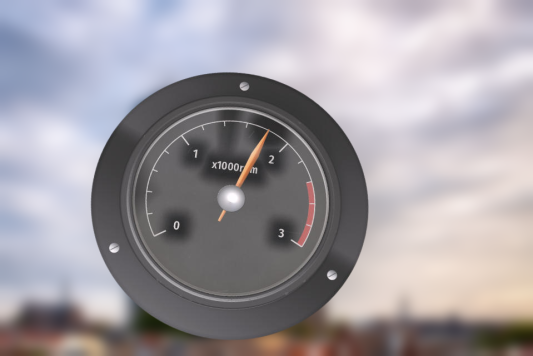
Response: 1800 rpm
